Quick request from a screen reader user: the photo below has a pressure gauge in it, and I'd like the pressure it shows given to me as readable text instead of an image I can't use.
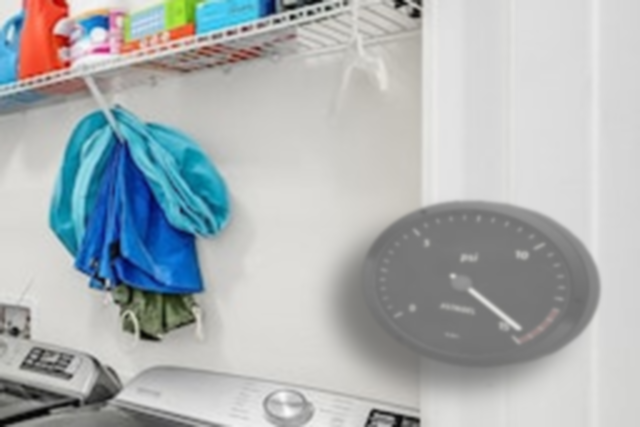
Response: 14.5 psi
